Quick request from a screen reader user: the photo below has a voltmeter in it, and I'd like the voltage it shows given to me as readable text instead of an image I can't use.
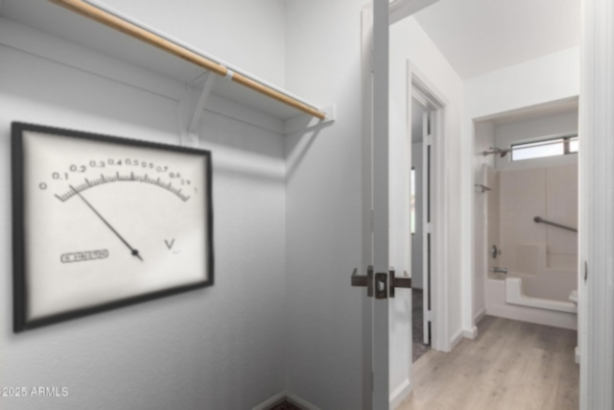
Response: 0.1 V
